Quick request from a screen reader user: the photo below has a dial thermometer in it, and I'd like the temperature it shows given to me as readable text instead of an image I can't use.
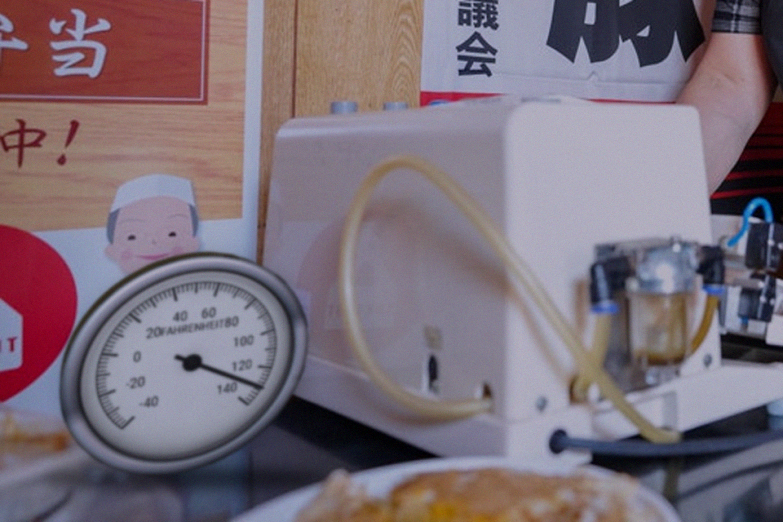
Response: 130 °F
